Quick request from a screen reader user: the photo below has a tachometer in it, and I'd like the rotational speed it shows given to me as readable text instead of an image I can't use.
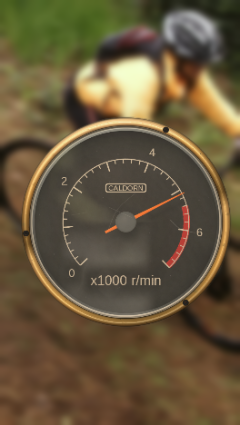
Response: 5100 rpm
